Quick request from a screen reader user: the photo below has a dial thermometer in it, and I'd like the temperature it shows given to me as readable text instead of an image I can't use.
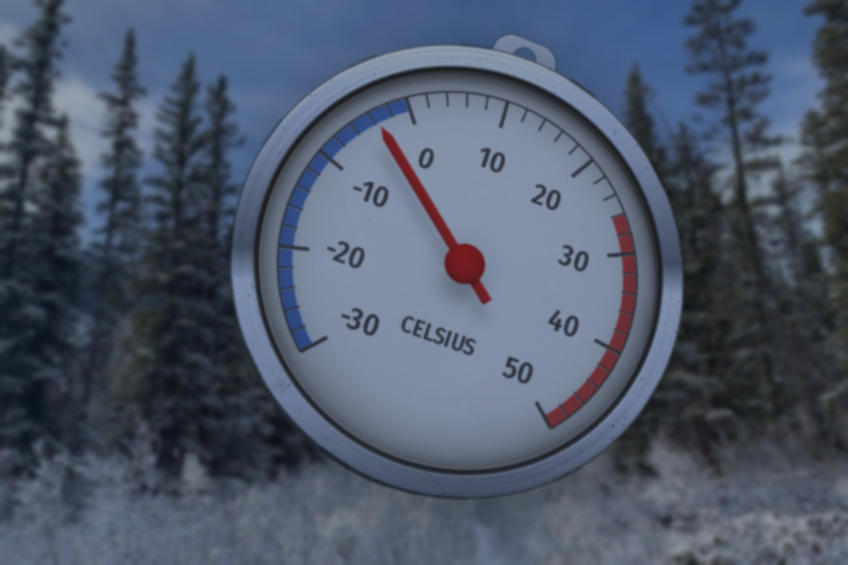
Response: -4 °C
